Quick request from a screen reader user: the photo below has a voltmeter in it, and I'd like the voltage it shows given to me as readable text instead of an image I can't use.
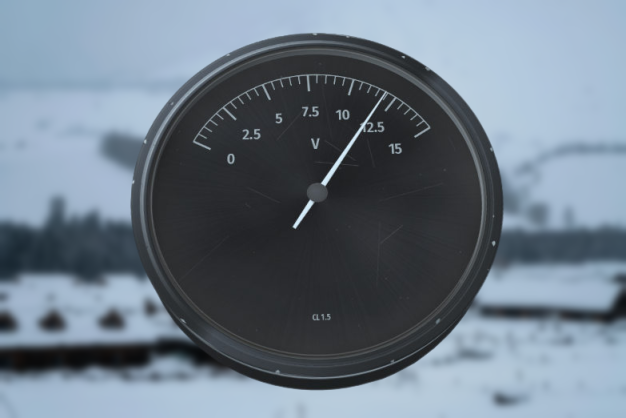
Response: 12 V
